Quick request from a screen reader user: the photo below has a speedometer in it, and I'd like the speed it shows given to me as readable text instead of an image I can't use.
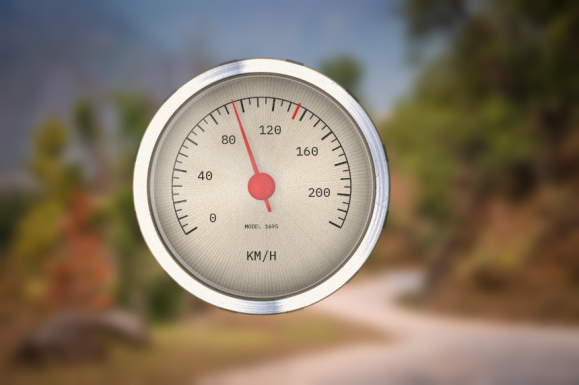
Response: 95 km/h
